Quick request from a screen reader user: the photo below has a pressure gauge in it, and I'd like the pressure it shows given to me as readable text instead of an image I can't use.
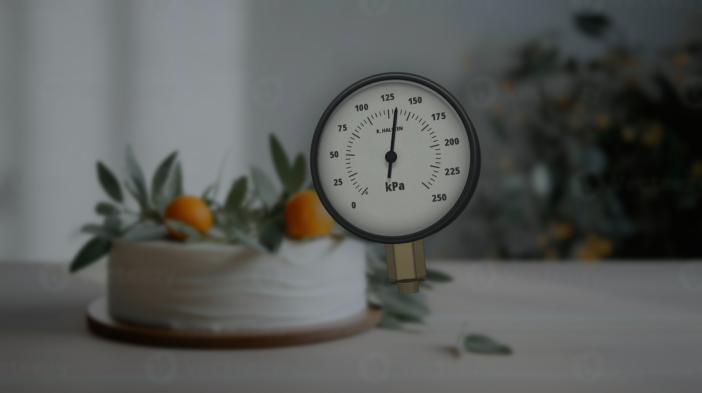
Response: 135 kPa
